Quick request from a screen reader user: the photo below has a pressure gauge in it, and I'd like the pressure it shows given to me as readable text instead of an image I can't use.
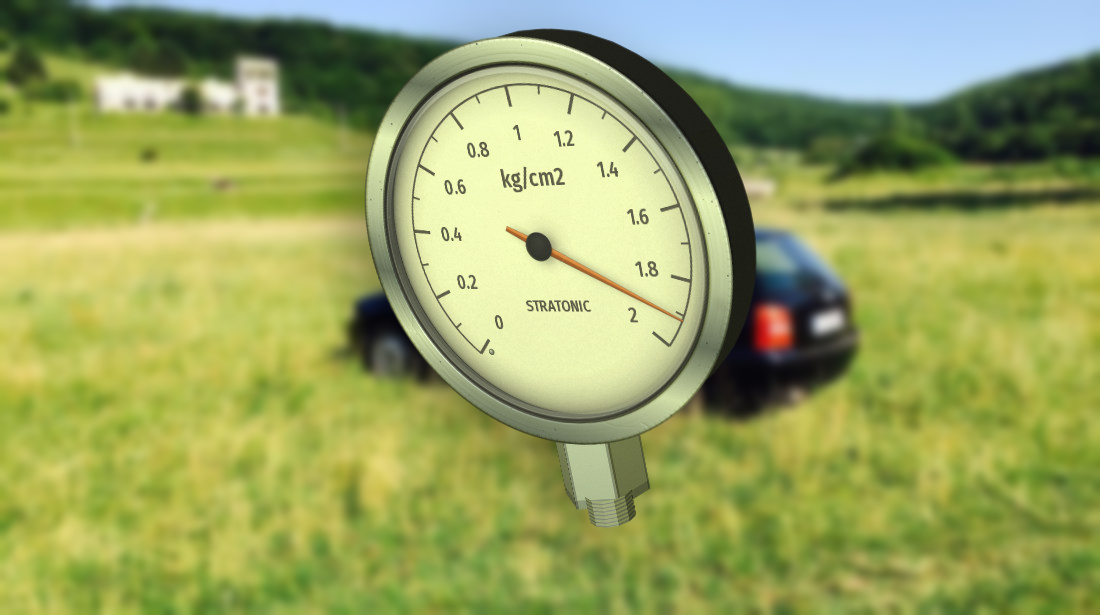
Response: 1.9 kg/cm²
